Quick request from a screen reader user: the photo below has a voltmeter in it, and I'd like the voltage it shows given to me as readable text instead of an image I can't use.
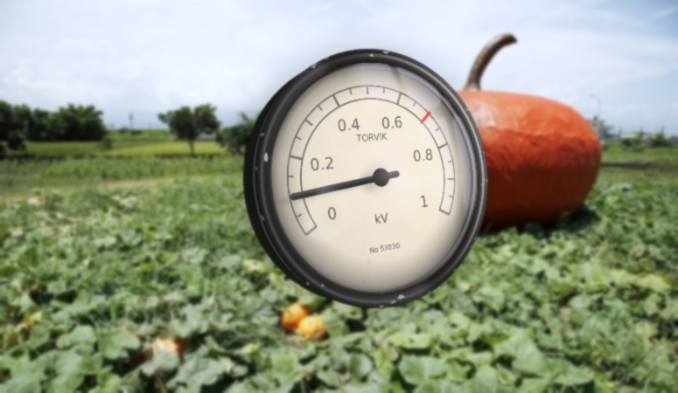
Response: 0.1 kV
